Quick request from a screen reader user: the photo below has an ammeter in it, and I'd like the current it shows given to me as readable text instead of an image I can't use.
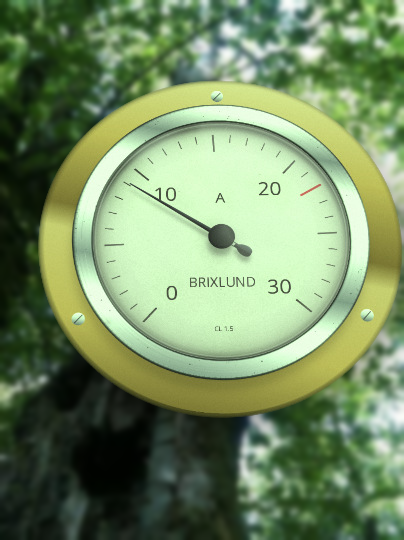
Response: 9 A
